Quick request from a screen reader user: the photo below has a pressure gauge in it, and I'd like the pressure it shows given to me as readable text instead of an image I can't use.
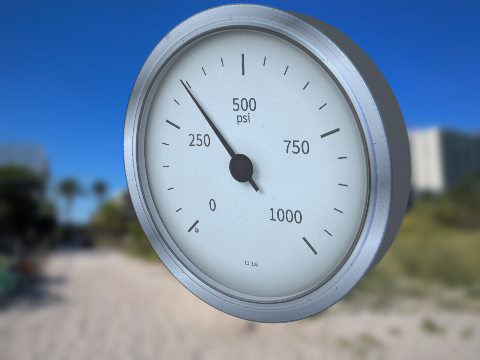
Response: 350 psi
